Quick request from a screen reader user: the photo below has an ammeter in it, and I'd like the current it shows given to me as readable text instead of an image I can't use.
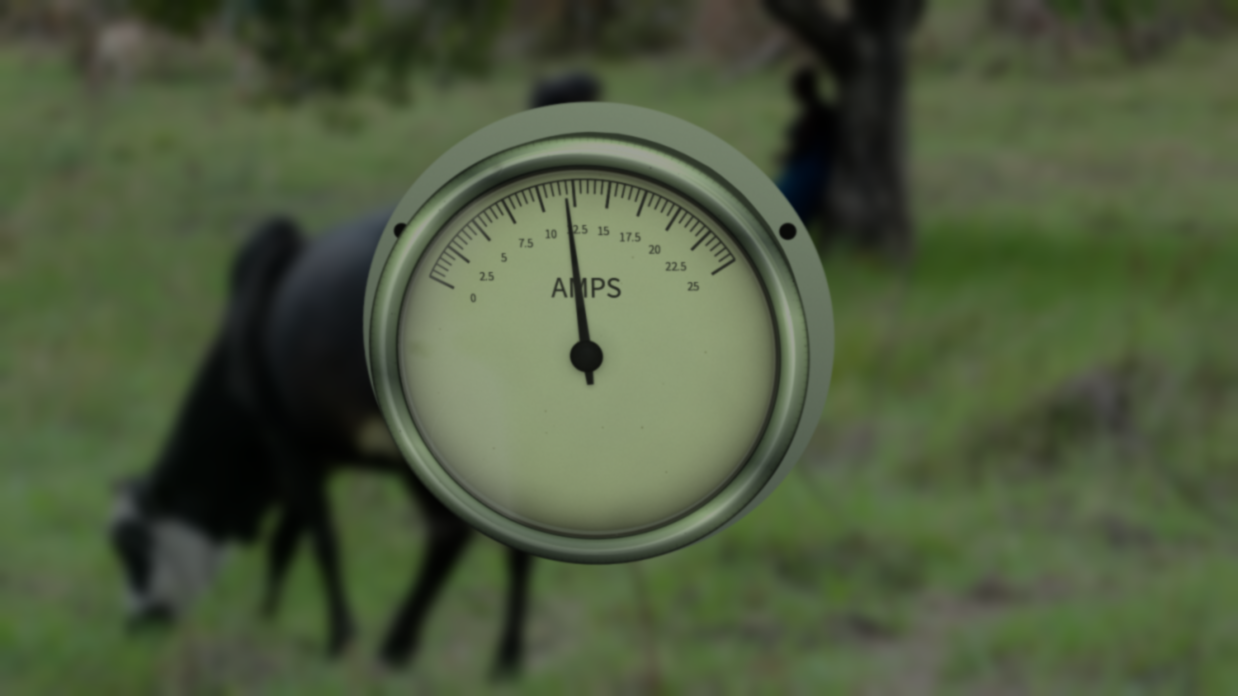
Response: 12 A
